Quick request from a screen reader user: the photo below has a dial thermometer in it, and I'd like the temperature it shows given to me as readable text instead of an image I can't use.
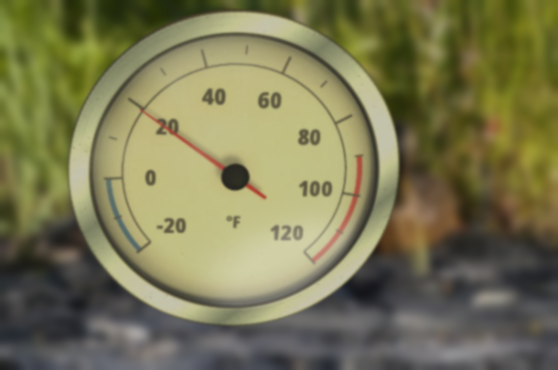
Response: 20 °F
